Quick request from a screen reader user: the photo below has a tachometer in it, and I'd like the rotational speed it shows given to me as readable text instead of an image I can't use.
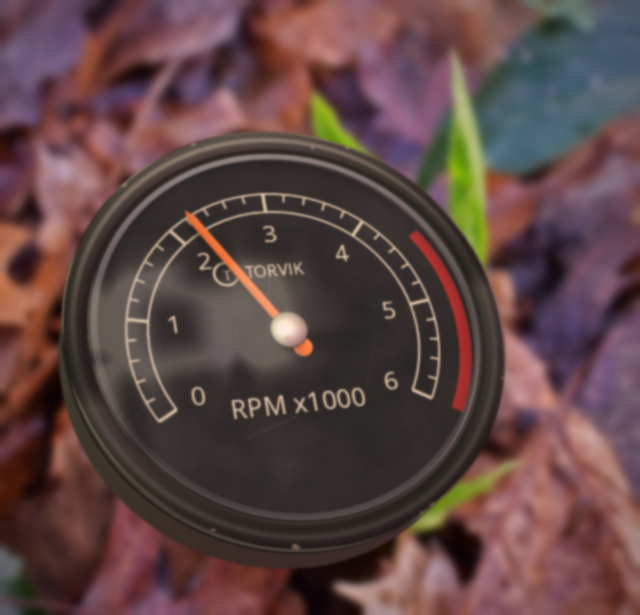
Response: 2200 rpm
